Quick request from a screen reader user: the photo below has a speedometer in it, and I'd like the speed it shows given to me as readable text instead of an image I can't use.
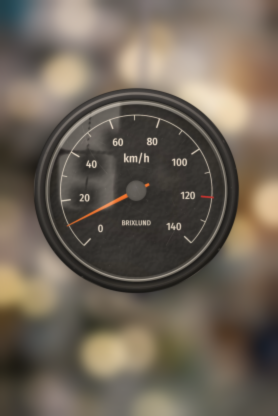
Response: 10 km/h
